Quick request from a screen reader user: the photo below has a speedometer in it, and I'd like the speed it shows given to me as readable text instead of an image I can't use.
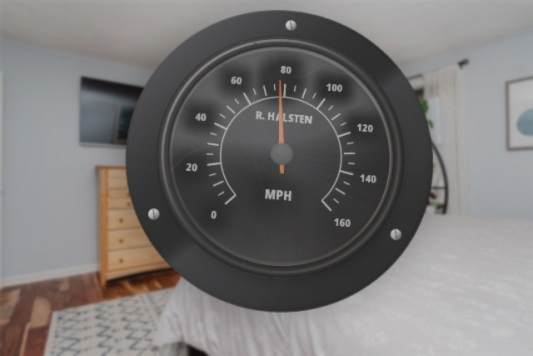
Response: 77.5 mph
